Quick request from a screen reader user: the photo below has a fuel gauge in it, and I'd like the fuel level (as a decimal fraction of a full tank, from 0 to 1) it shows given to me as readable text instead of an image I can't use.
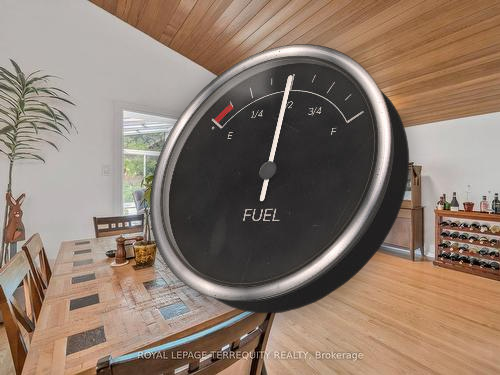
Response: 0.5
